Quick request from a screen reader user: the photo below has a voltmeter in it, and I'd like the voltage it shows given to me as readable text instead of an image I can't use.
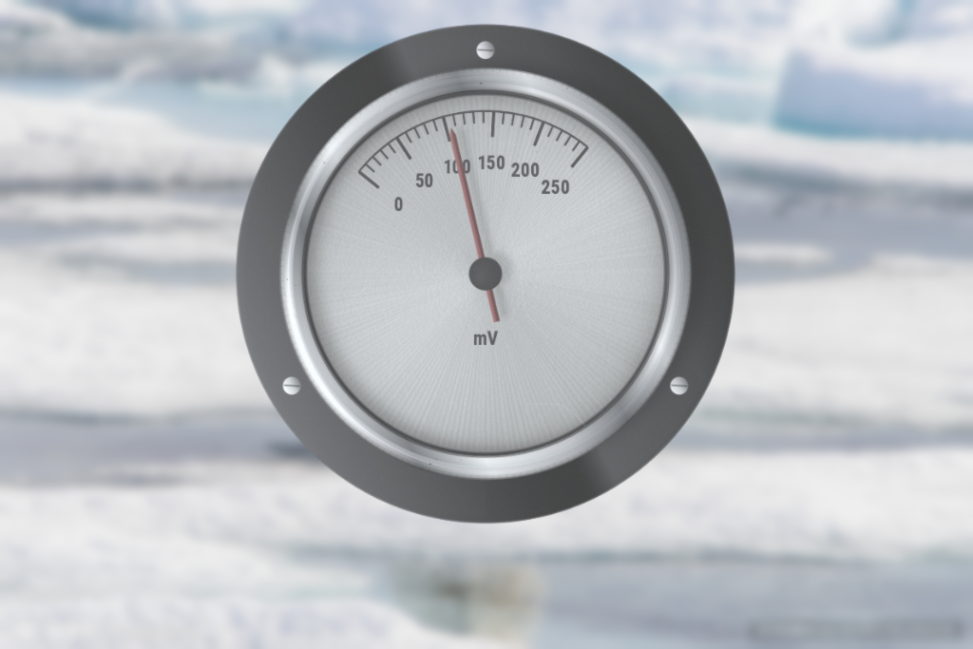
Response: 105 mV
